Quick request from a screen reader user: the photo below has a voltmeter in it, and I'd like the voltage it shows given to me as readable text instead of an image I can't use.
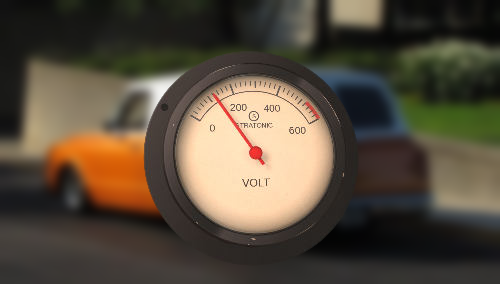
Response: 120 V
